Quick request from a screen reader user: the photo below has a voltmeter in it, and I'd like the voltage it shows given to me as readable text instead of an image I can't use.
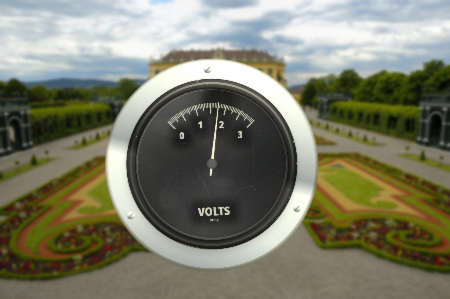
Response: 1.75 V
